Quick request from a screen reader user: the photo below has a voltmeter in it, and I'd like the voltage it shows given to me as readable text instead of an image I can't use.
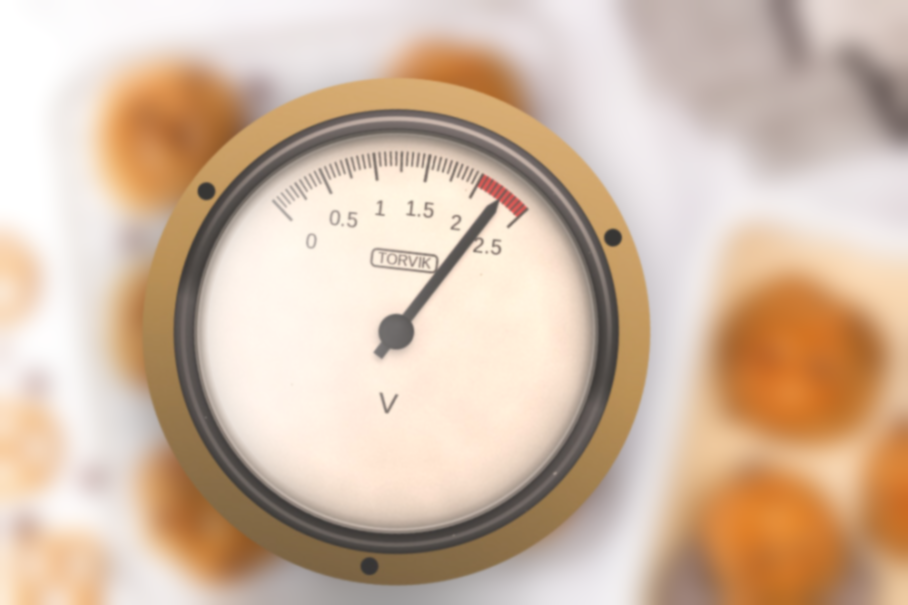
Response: 2.25 V
